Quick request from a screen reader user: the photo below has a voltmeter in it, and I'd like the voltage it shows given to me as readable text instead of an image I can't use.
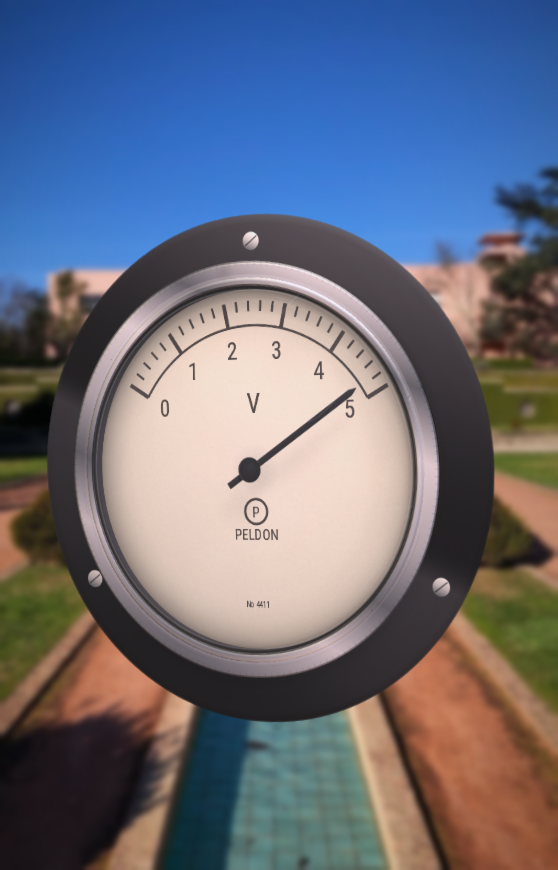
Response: 4.8 V
